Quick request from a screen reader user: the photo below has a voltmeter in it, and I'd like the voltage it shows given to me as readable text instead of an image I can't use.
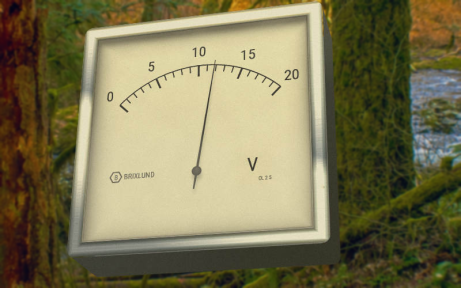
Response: 12 V
